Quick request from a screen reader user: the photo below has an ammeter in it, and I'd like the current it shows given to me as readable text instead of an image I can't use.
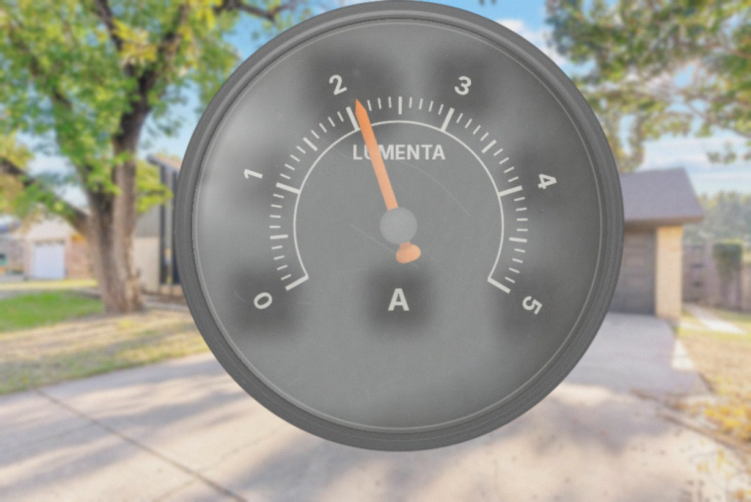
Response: 2.1 A
